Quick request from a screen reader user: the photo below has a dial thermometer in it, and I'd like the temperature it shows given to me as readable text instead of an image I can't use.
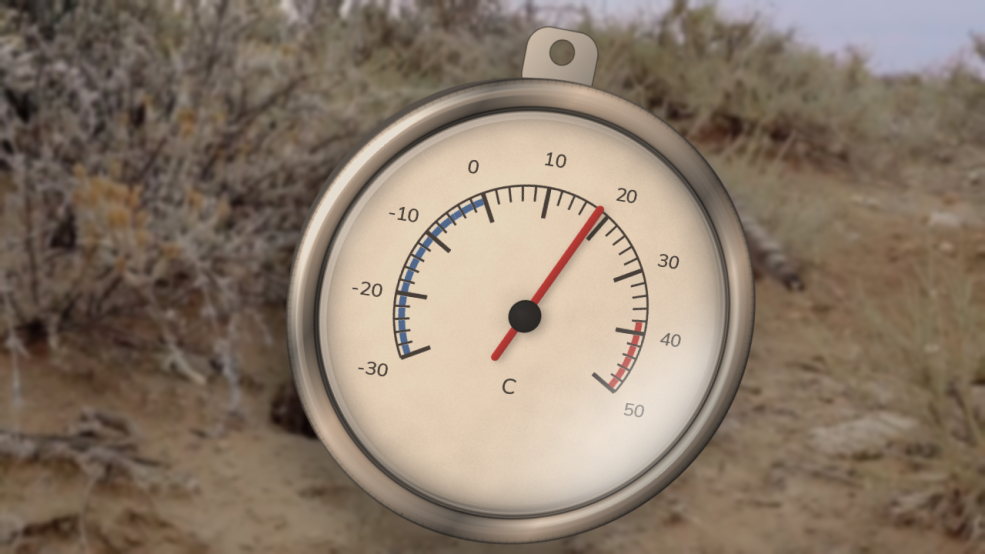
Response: 18 °C
